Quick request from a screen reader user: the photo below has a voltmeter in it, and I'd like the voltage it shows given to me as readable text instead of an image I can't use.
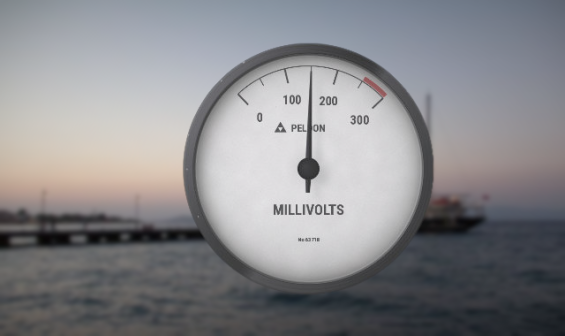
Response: 150 mV
